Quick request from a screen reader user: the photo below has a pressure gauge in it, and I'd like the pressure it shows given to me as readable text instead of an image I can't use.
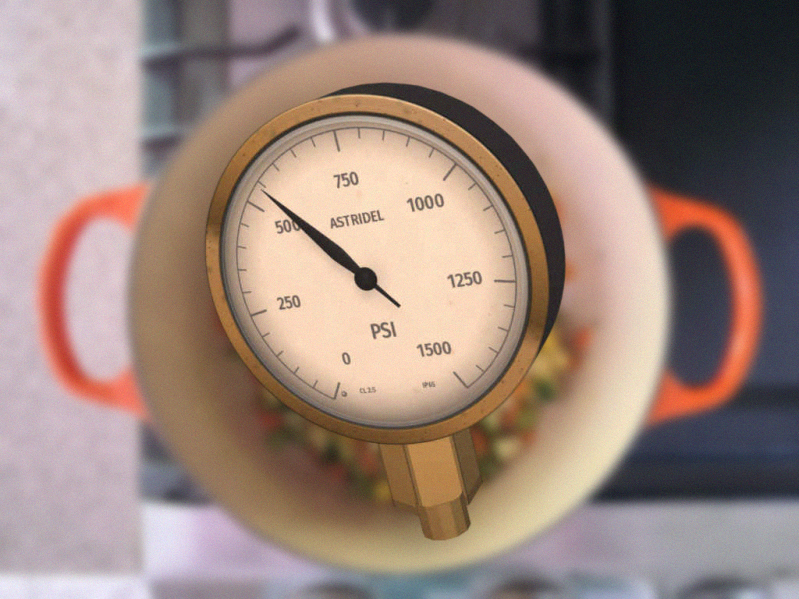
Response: 550 psi
